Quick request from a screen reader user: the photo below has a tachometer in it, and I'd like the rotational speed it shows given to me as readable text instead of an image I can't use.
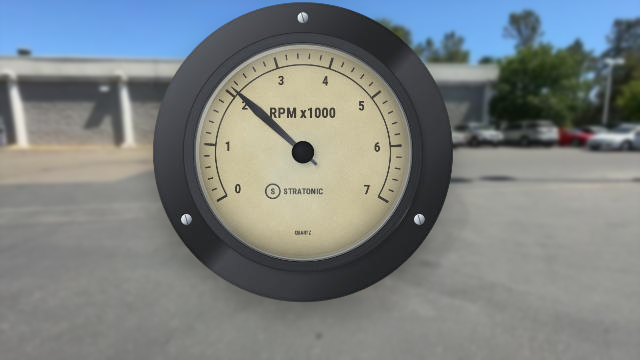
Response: 2100 rpm
